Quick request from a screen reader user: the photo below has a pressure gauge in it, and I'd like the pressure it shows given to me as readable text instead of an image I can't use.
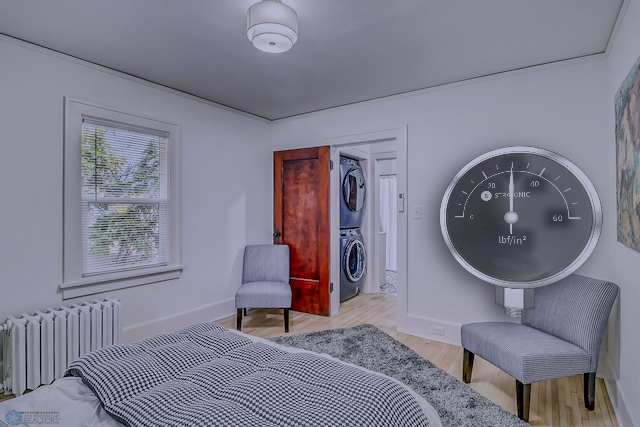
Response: 30 psi
